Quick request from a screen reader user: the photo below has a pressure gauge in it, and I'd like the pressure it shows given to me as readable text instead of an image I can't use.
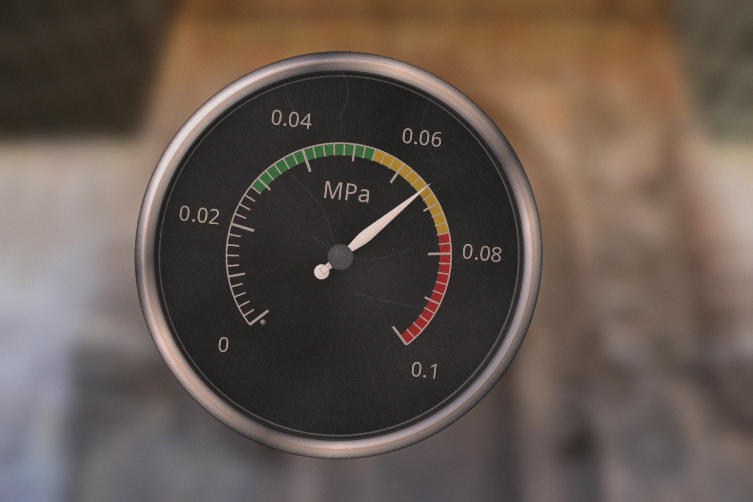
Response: 0.066 MPa
